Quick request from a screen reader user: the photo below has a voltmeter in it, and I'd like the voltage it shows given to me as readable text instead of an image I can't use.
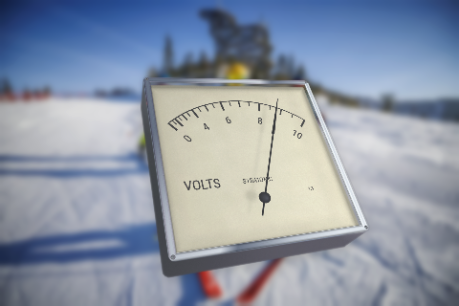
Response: 8.75 V
